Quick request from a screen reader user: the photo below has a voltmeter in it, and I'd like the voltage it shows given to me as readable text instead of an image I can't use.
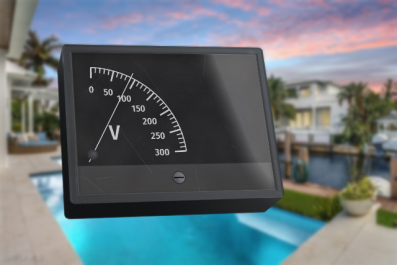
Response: 90 V
